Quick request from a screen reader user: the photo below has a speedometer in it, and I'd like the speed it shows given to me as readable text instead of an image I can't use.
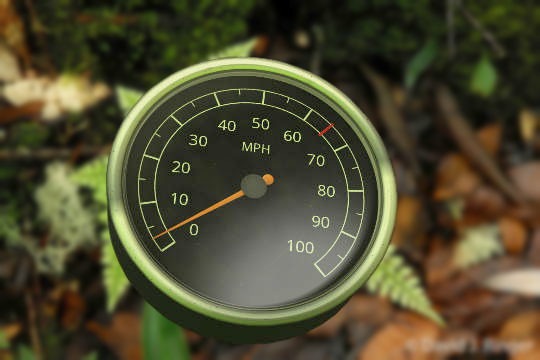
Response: 2.5 mph
